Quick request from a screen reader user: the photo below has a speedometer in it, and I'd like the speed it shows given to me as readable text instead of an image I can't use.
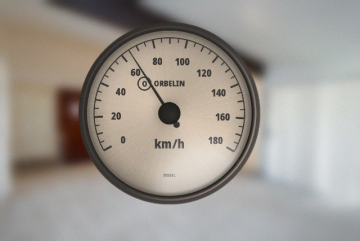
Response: 65 km/h
